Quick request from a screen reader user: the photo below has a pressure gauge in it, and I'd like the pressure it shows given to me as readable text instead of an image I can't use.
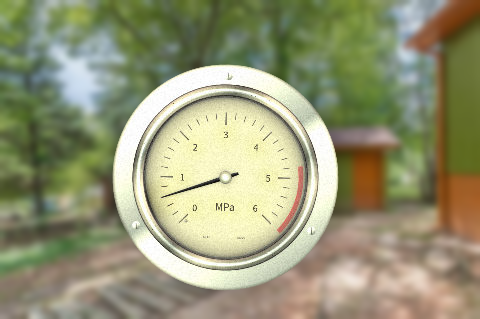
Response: 0.6 MPa
